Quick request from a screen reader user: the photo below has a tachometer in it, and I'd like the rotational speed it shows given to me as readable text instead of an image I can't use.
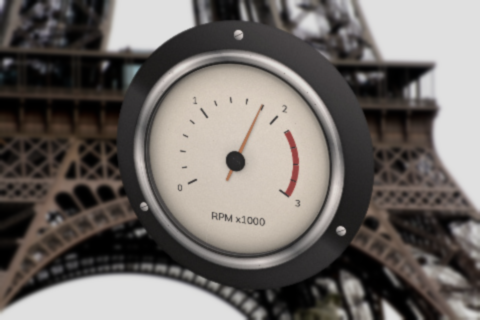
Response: 1800 rpm
